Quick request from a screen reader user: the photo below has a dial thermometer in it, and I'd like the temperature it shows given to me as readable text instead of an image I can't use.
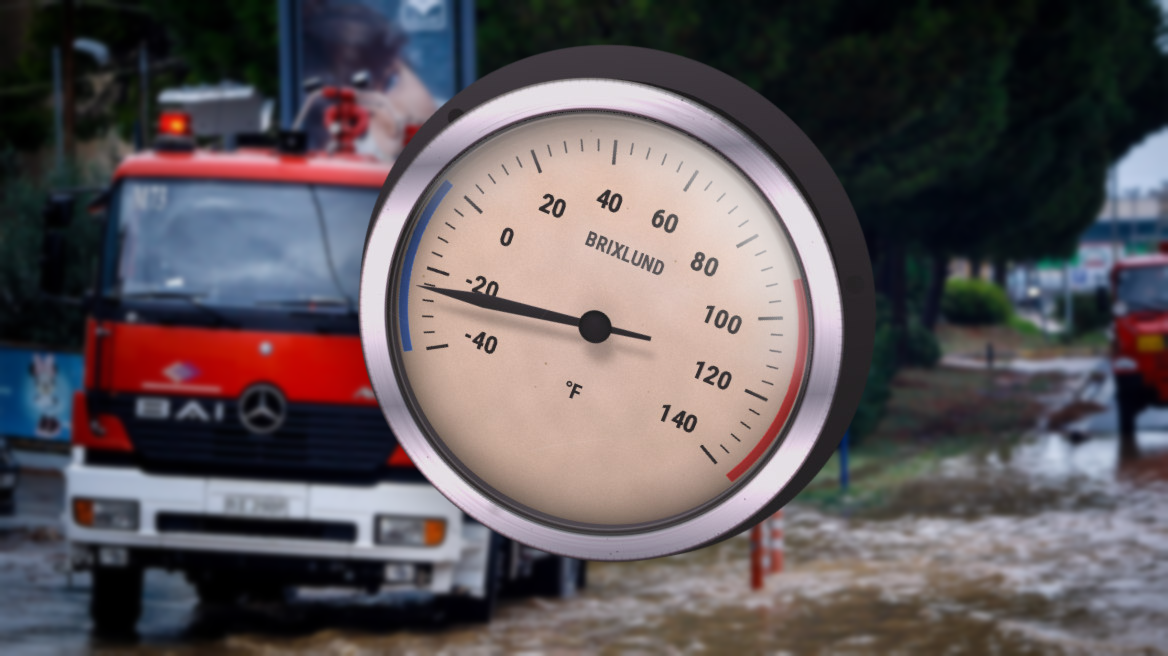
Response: -24 °F
